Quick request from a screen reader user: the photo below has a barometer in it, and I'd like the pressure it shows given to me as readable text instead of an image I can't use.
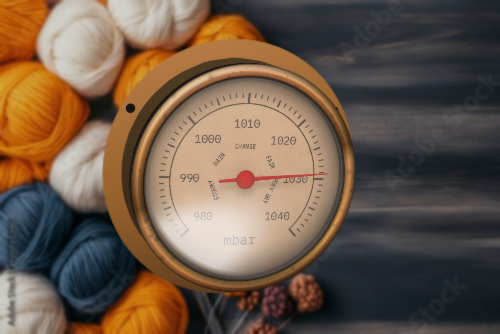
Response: 1029 mbar
